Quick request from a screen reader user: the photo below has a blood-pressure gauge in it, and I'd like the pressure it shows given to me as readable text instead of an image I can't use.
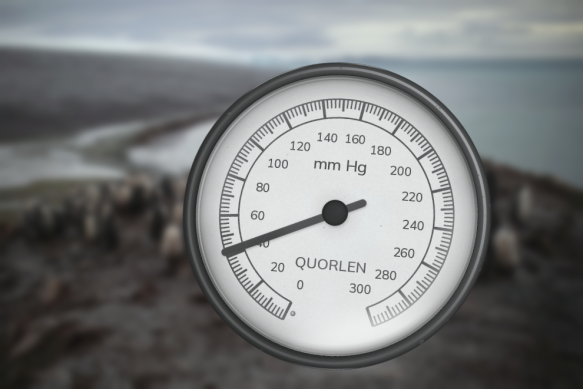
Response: 42 mmHg
